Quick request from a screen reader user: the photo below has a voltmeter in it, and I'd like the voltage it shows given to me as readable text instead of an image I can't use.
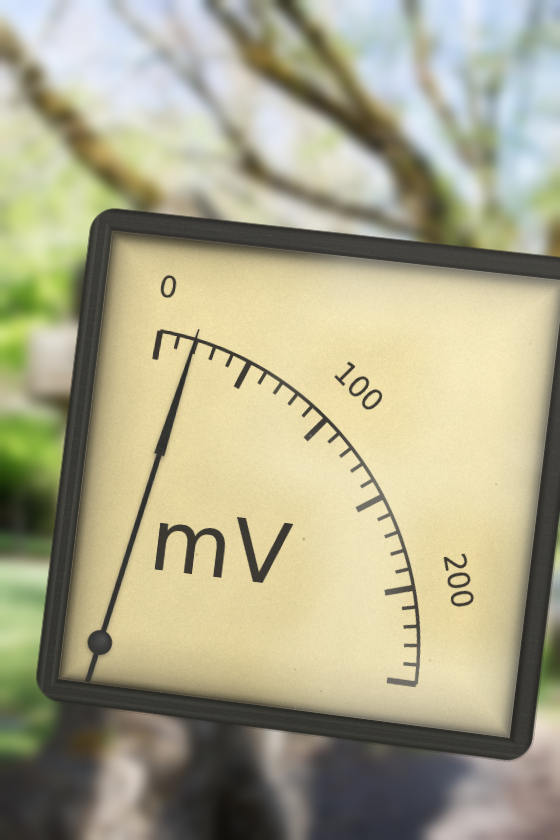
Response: 20 mV
